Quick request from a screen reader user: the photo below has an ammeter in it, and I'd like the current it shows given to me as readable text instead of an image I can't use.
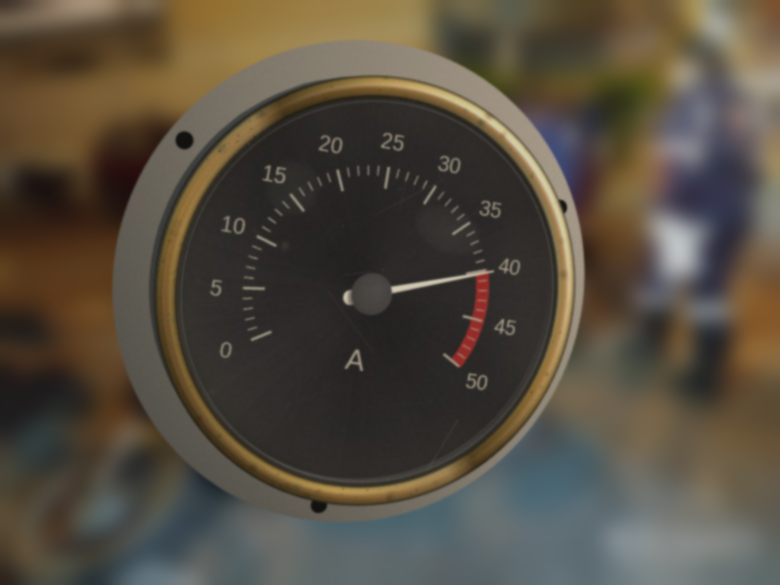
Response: 40 A
